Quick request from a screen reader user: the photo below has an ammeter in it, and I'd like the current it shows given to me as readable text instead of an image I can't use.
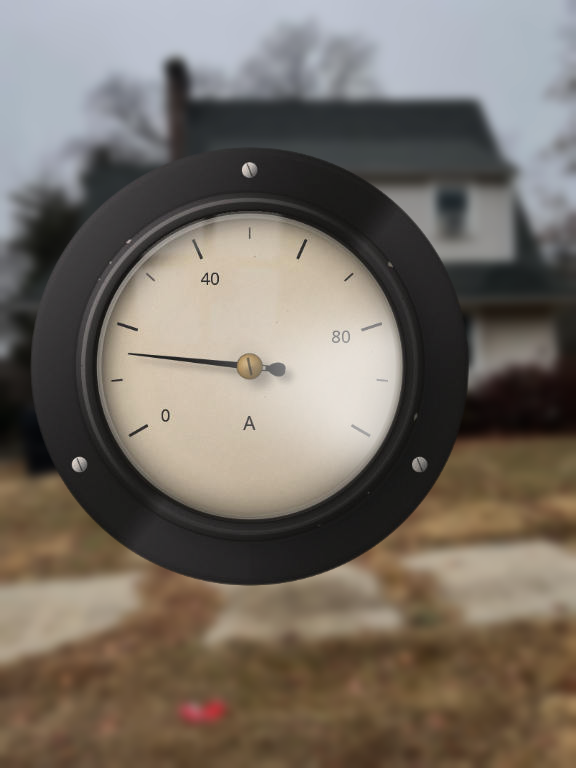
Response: 15 A
